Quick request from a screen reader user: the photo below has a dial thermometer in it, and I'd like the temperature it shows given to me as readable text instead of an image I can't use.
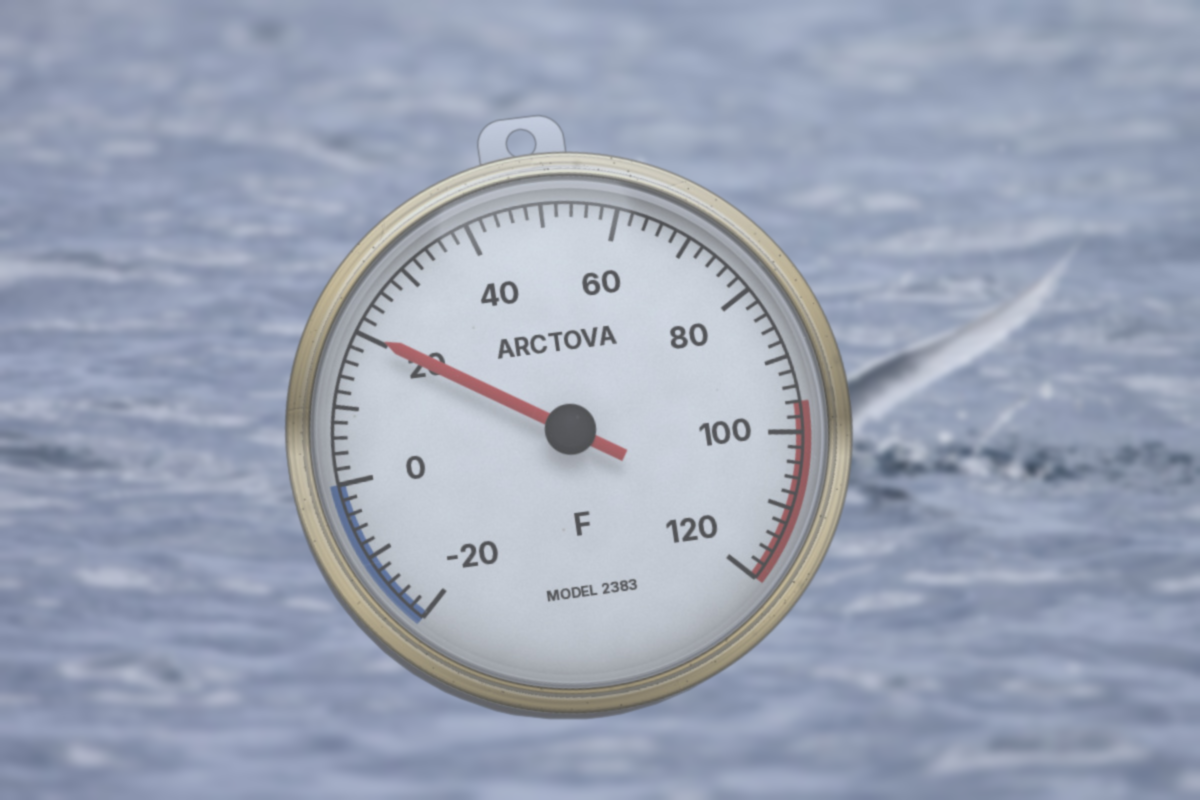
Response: 20 °F
